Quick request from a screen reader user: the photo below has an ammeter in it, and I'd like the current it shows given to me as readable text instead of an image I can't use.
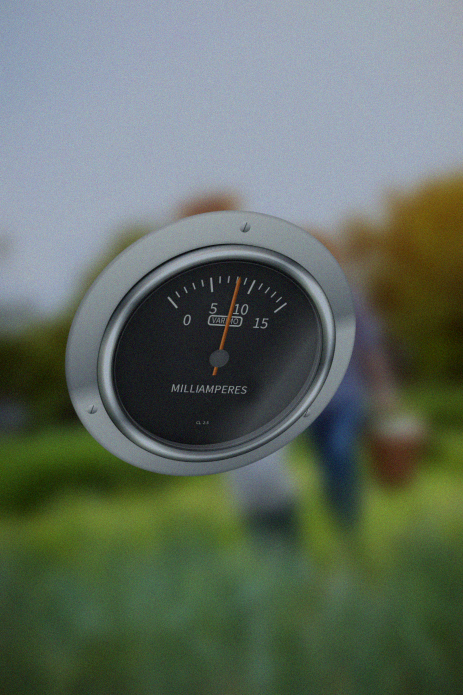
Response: 8 mA
